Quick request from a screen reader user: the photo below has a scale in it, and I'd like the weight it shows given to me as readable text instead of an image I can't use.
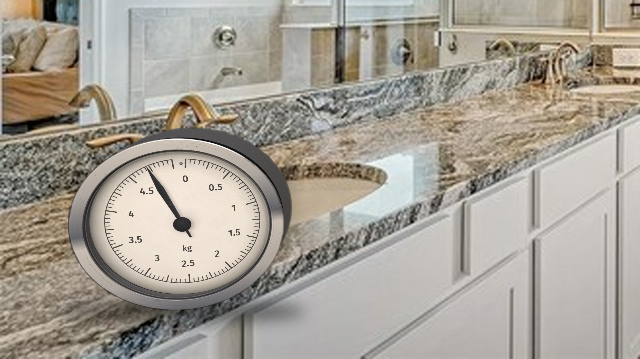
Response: 4.75 kg
